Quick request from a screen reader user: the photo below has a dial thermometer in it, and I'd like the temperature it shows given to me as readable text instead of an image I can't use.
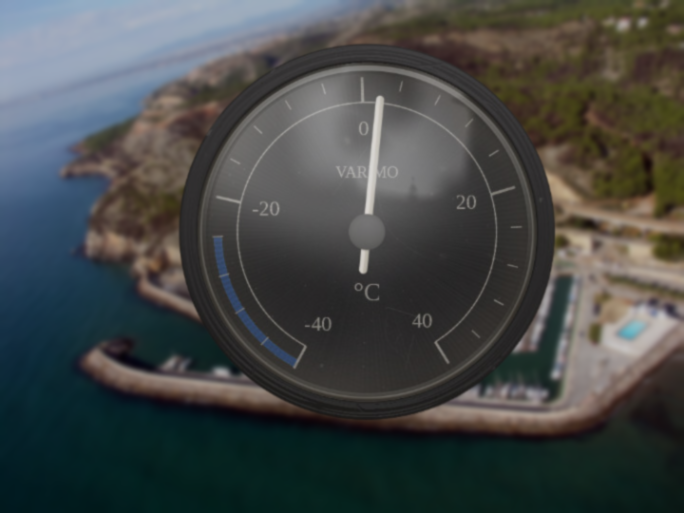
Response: 2 °C
